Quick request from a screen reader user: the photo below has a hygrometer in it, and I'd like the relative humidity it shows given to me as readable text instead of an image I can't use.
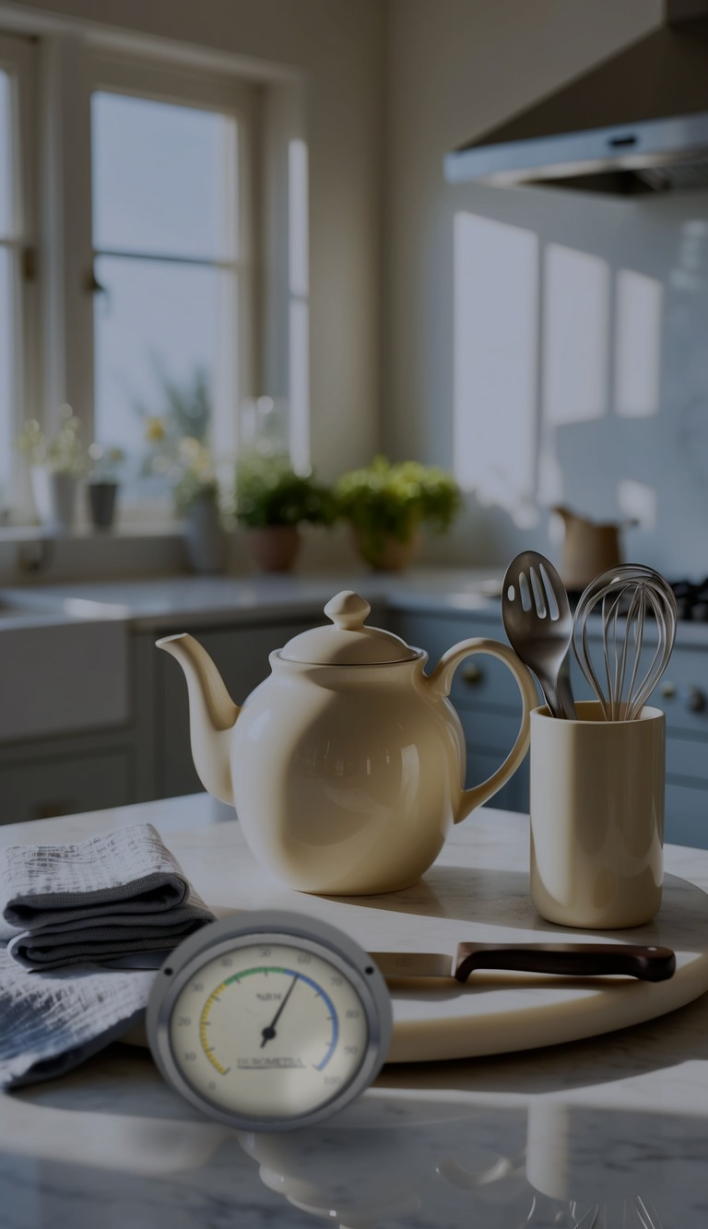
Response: 60 %
